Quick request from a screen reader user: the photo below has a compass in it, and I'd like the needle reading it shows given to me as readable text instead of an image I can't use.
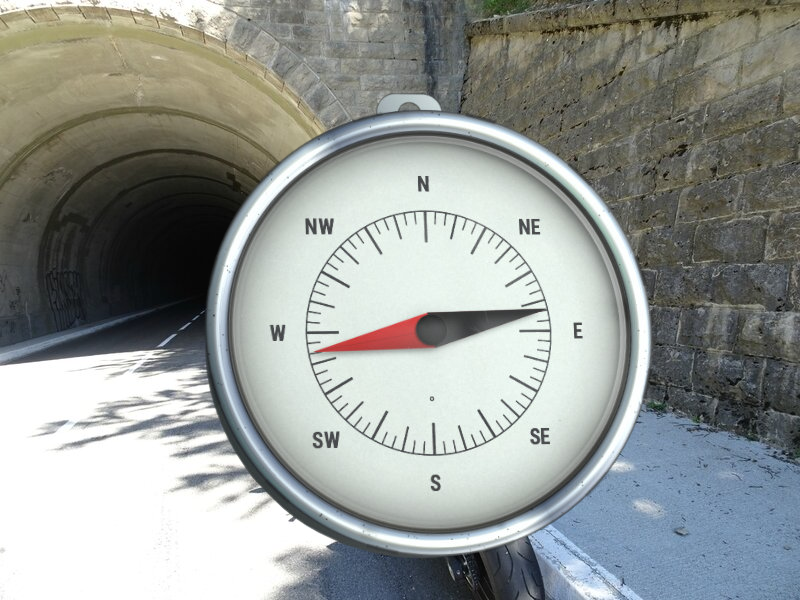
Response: 260 °
